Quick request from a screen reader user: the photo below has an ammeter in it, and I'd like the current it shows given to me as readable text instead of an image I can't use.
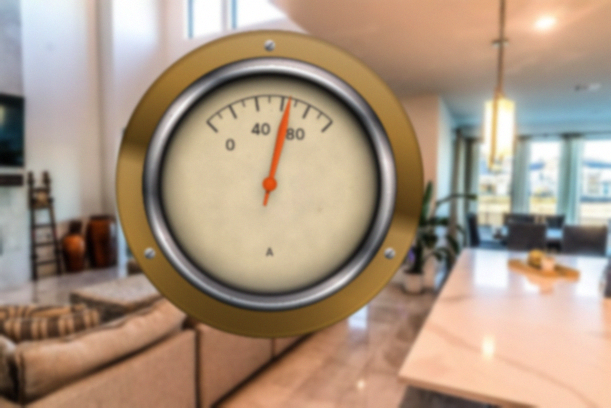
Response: 65 A
